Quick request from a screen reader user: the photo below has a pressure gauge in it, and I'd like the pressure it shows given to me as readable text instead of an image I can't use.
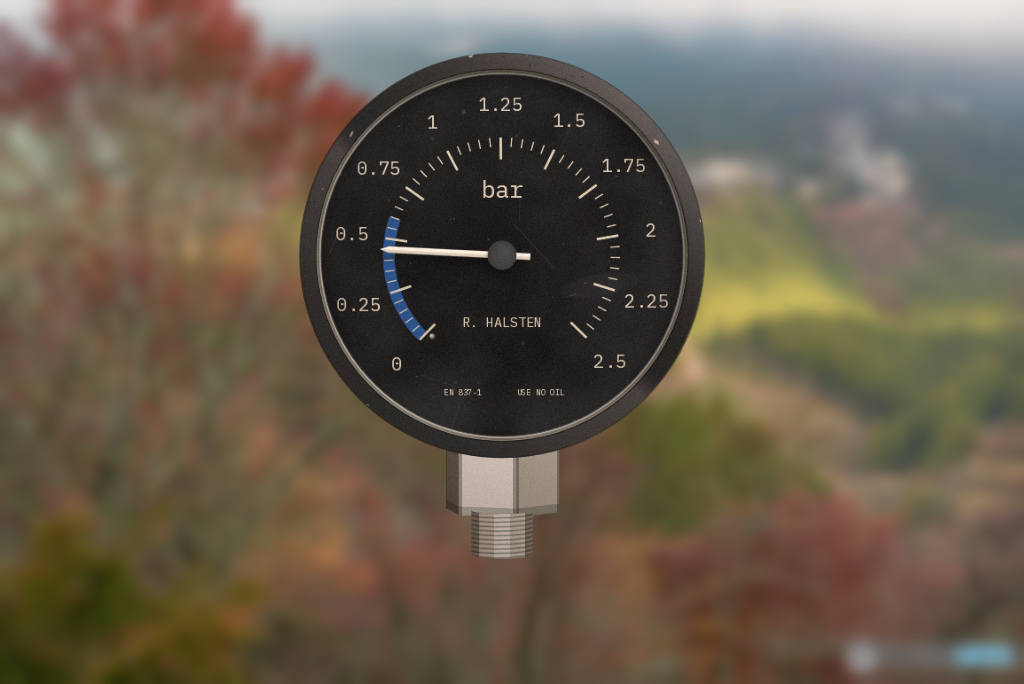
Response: 0.45 bar
